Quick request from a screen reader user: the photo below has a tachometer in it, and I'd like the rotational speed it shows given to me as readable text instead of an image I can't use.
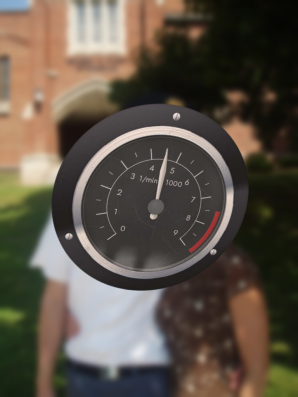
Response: 4500 rpm
